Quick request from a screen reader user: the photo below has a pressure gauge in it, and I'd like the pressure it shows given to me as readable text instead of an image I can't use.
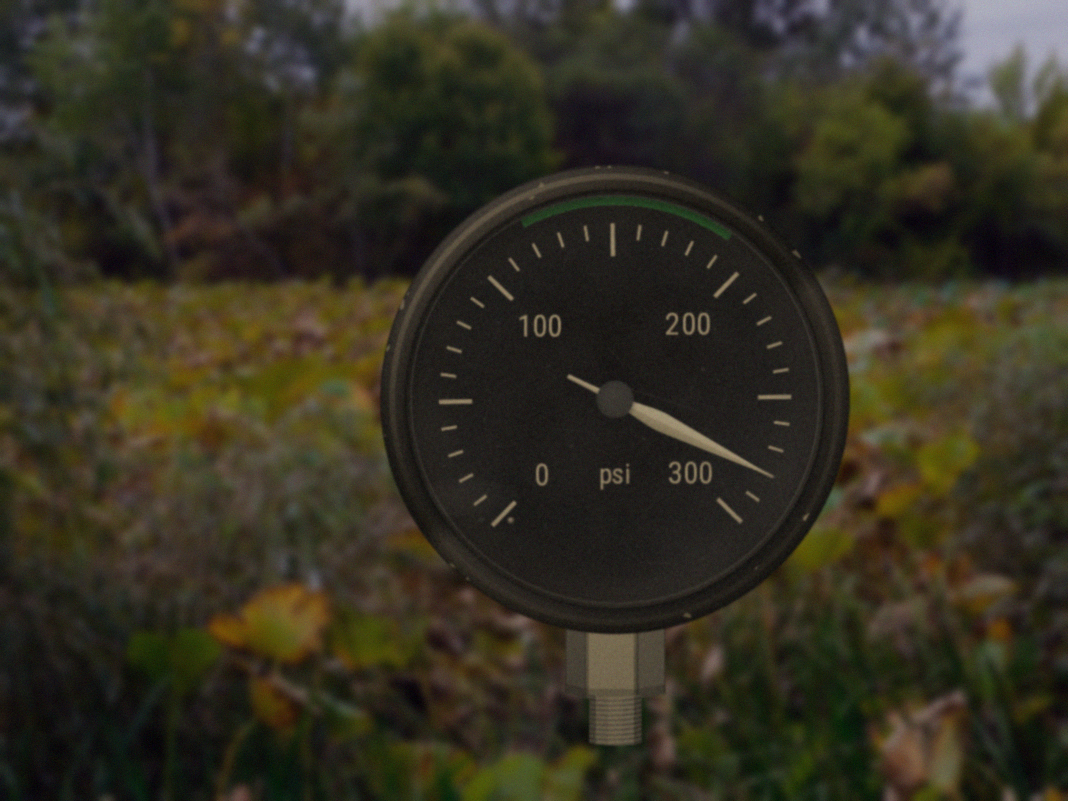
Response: 280 psi
